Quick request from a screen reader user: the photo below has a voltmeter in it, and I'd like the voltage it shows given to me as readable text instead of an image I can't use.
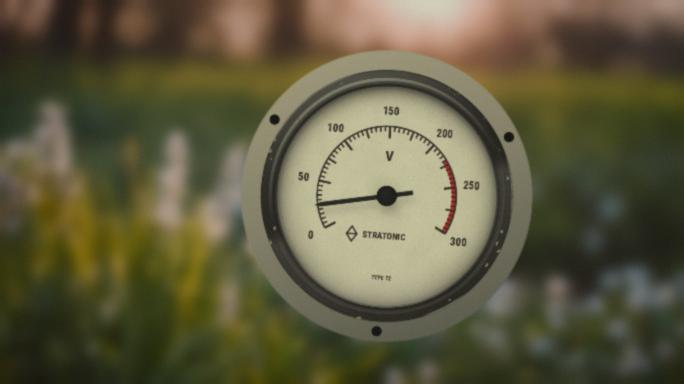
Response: 25 V
